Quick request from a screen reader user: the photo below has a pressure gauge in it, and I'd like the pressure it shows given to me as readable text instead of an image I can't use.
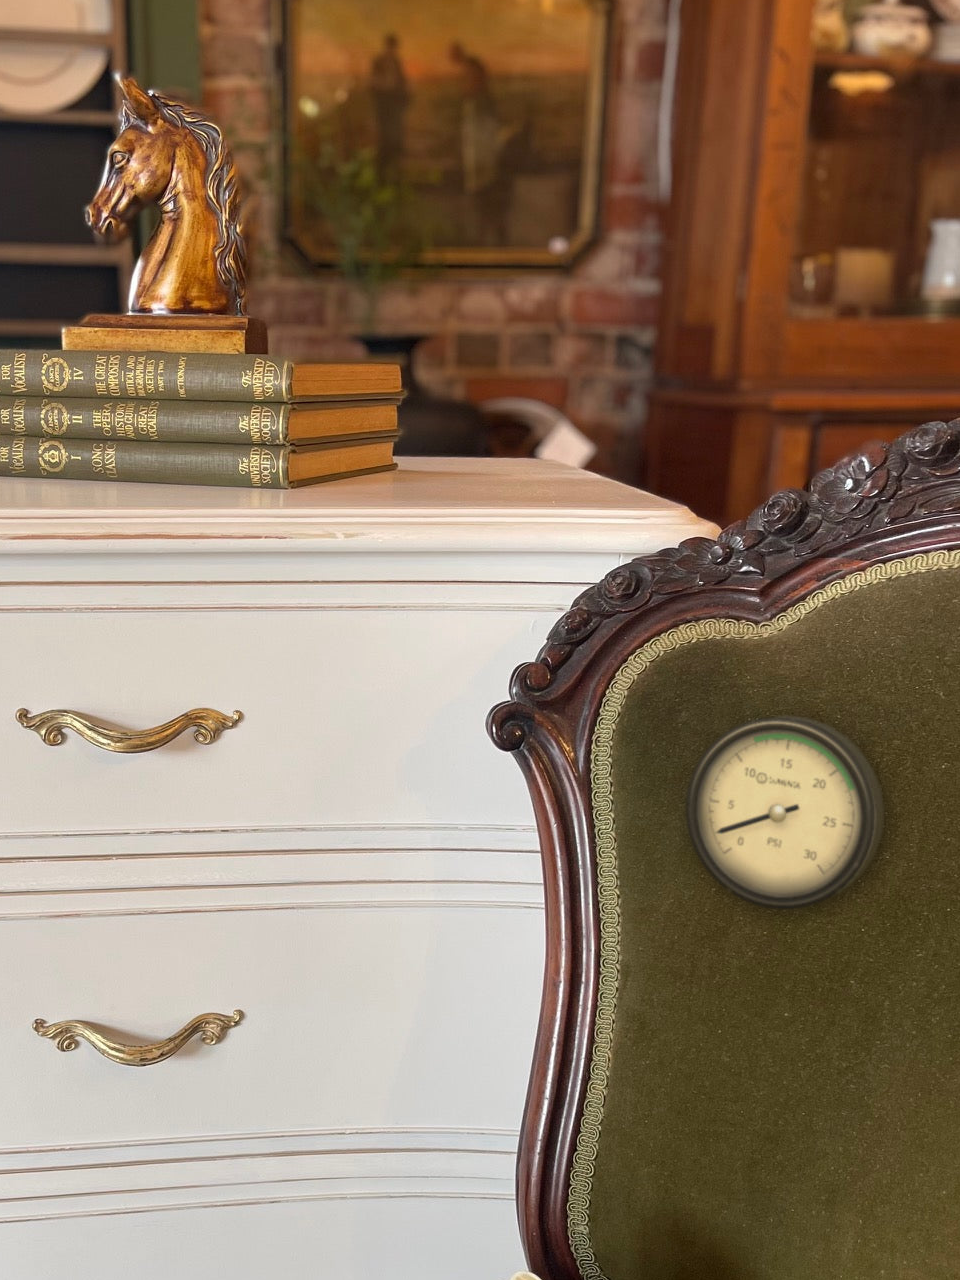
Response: 2 psi
